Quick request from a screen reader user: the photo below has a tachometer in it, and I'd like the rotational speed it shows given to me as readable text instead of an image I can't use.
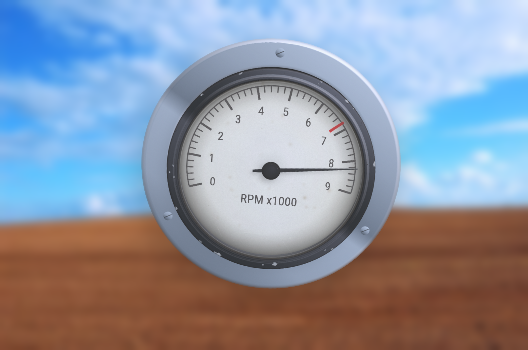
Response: 8200 rpm
